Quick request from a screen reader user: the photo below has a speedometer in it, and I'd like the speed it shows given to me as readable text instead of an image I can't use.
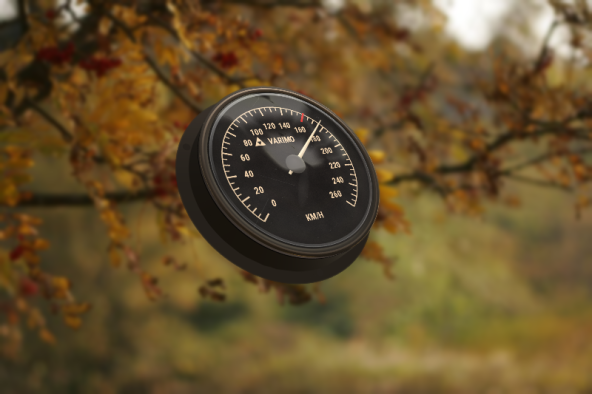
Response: 175 km/h
